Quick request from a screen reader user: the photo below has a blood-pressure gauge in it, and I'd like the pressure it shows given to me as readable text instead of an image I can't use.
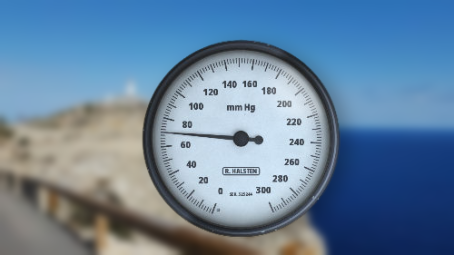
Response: 70 mmHg
